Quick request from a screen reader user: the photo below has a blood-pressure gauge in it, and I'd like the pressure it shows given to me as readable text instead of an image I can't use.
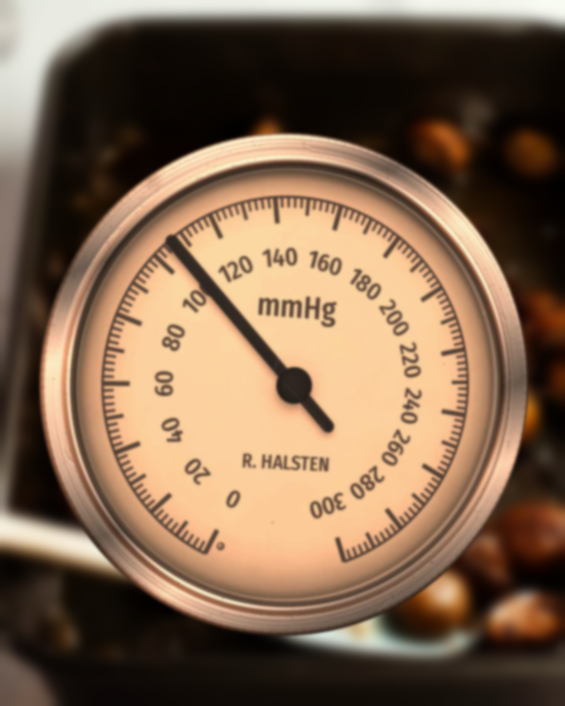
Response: 106 mmHg
